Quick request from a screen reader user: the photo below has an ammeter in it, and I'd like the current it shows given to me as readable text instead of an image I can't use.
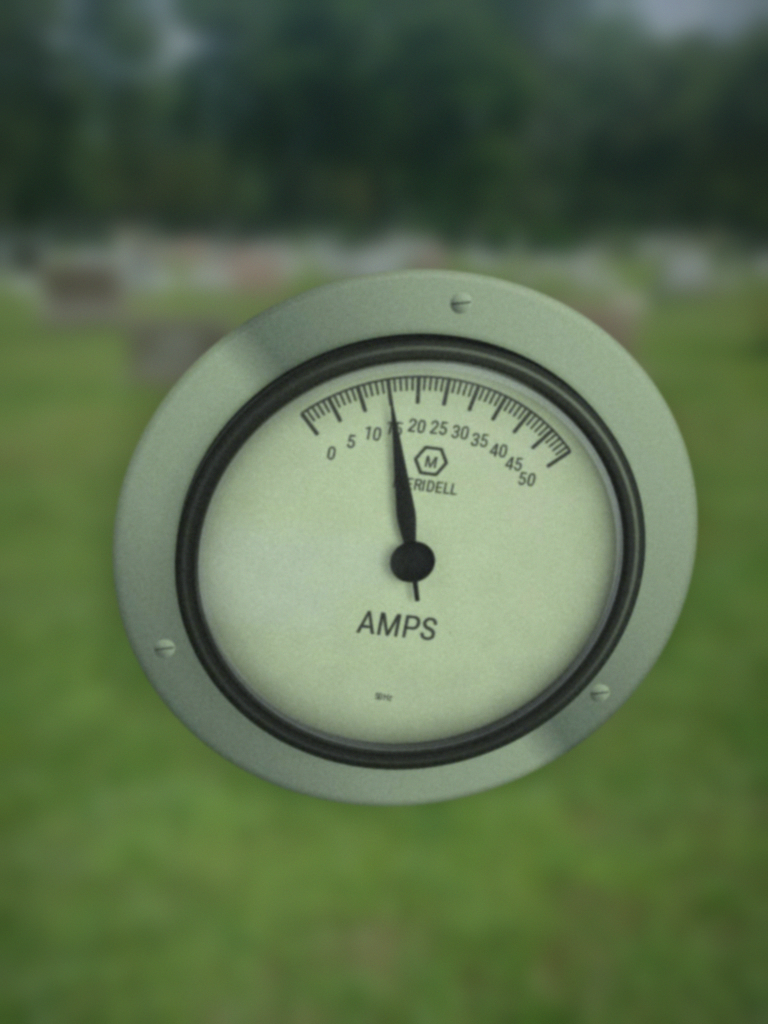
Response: 15 A
